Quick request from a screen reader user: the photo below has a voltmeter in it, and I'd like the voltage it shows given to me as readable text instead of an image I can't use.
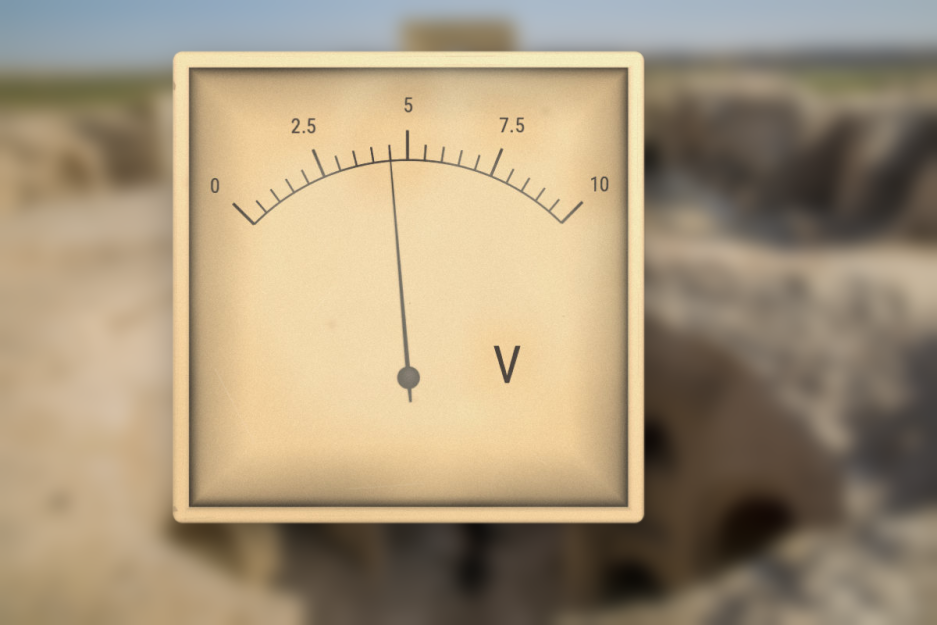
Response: 4.5 V
